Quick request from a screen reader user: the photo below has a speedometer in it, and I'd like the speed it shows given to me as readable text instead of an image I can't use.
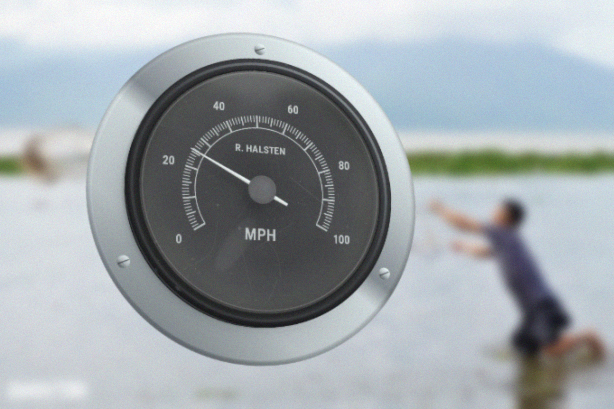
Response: 25 mph
